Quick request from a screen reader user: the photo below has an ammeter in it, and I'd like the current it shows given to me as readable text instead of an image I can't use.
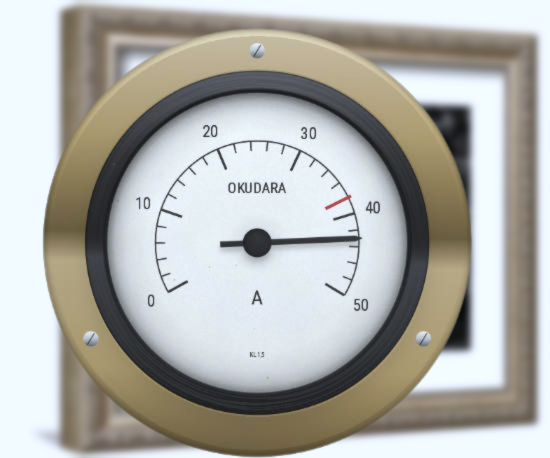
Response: 43 A
